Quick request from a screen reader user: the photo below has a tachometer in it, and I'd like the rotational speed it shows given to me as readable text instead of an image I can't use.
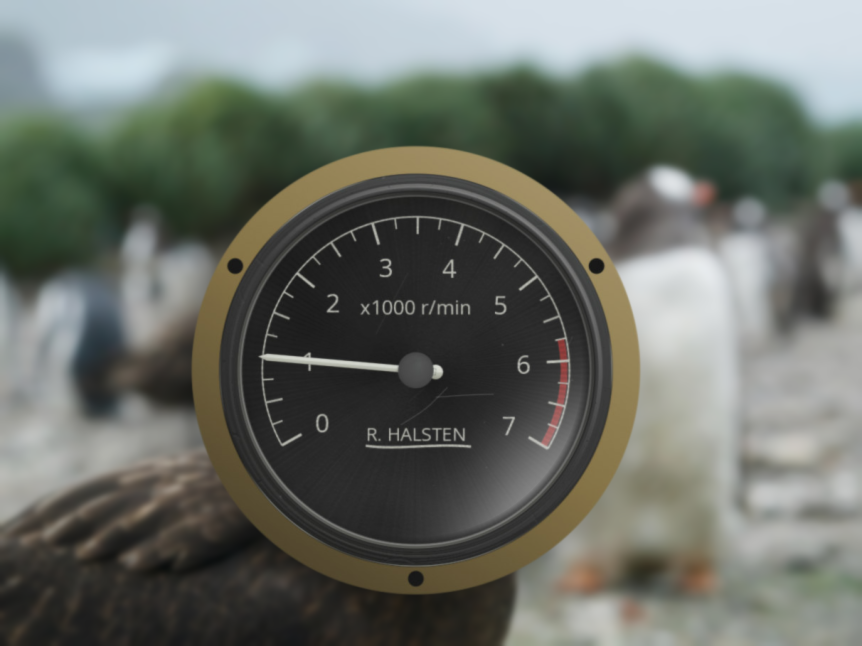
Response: 1000 rpm
